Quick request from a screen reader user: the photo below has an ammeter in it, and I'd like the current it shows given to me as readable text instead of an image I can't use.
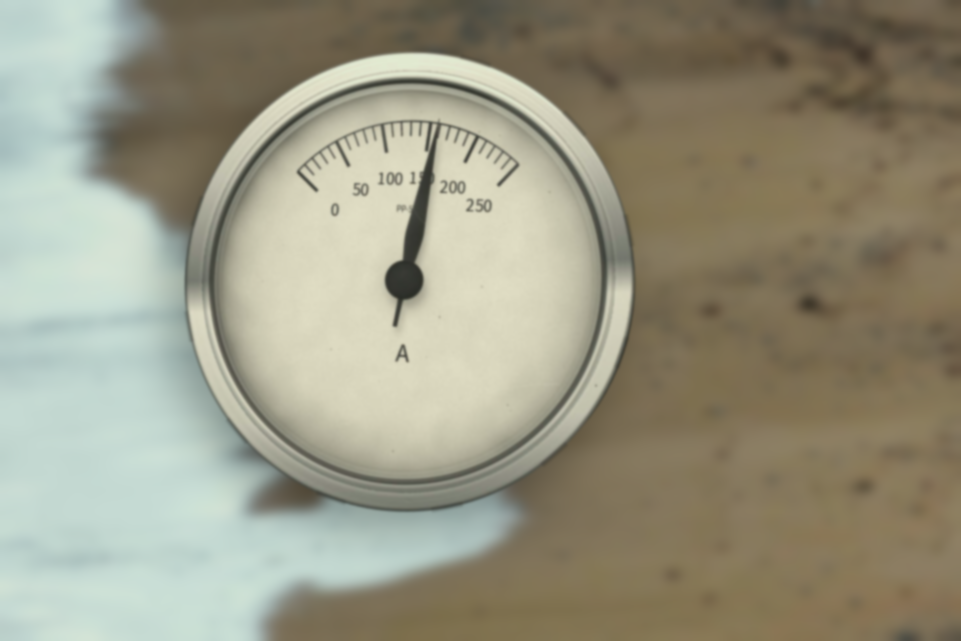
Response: 160 A
